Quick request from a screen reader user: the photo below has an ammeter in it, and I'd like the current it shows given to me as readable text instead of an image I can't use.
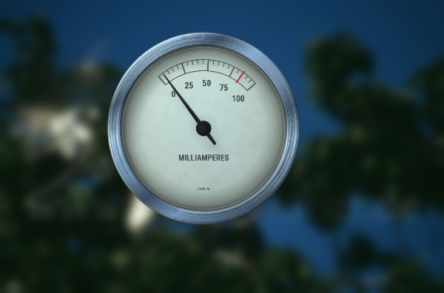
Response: 5 mA
